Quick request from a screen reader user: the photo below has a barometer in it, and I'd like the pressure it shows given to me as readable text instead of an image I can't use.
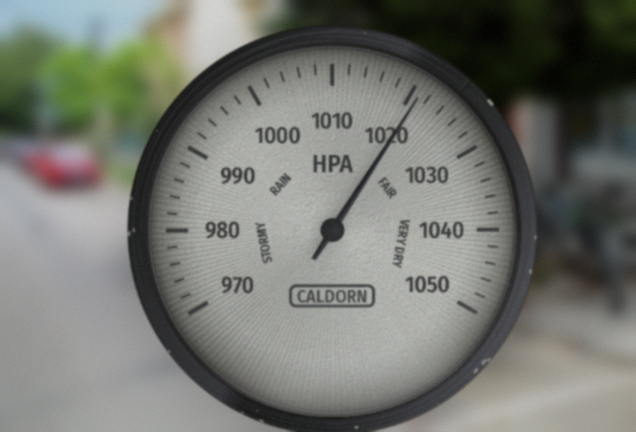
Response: 1021 hPa
